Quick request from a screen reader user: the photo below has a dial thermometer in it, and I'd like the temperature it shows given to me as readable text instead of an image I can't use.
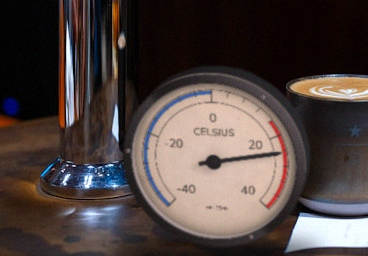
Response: 24 °C
